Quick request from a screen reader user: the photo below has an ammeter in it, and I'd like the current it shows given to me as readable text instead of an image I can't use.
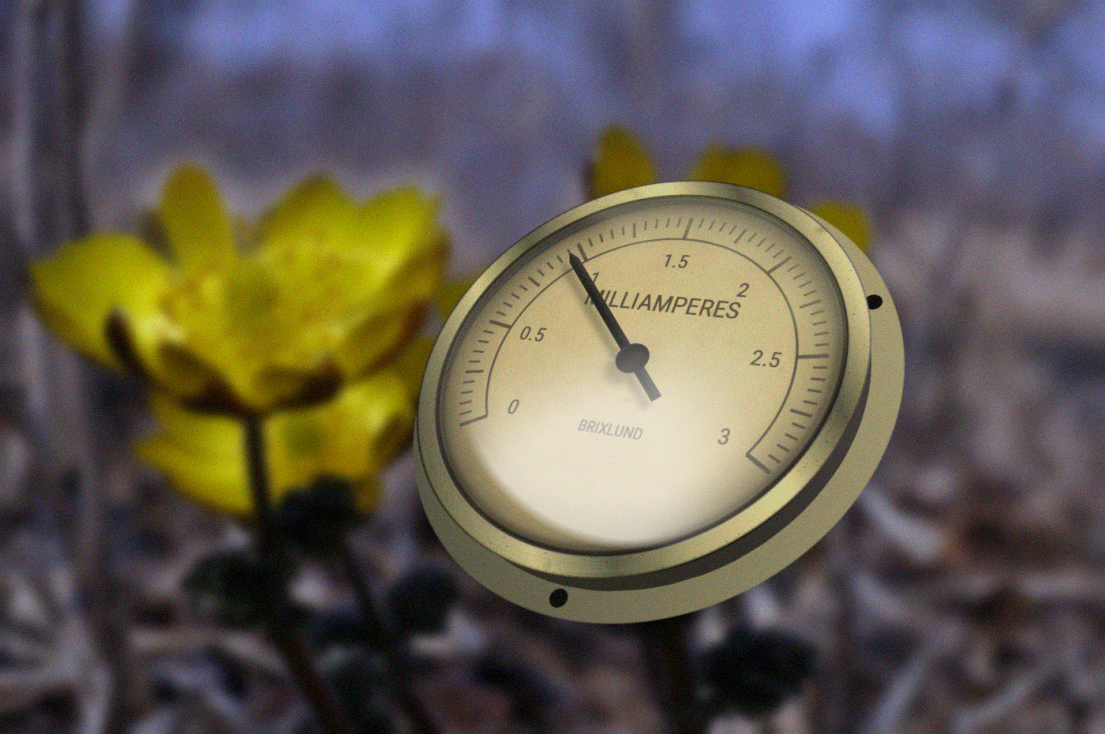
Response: 0.95 mA
